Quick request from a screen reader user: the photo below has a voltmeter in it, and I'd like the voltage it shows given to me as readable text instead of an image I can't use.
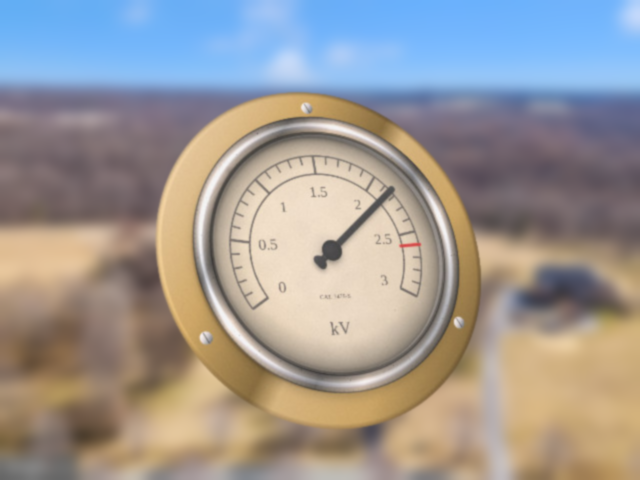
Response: 2.15 kV
